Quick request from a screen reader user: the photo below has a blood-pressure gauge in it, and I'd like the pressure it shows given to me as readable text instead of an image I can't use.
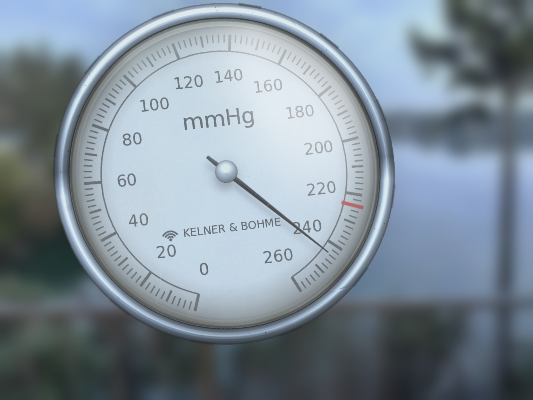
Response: 244 mmHg
